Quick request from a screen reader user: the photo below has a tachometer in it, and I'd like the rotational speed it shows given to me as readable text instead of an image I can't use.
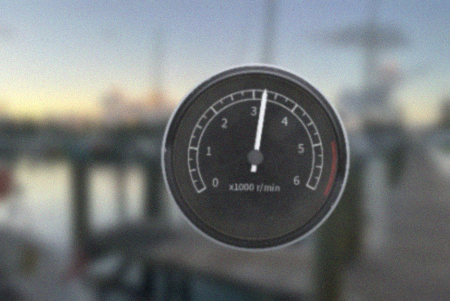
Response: 3250 rpm
